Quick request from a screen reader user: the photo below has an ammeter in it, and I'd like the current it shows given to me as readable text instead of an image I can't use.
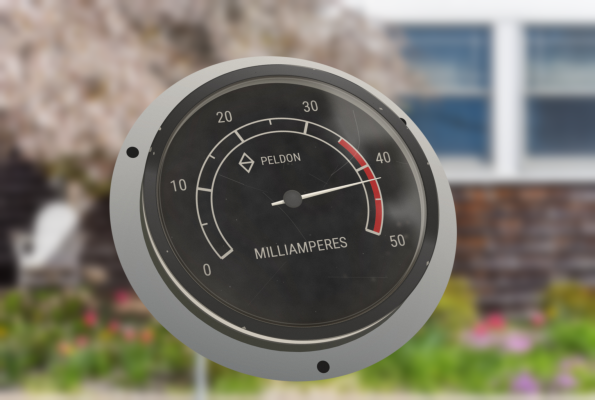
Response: 42.5 mA
